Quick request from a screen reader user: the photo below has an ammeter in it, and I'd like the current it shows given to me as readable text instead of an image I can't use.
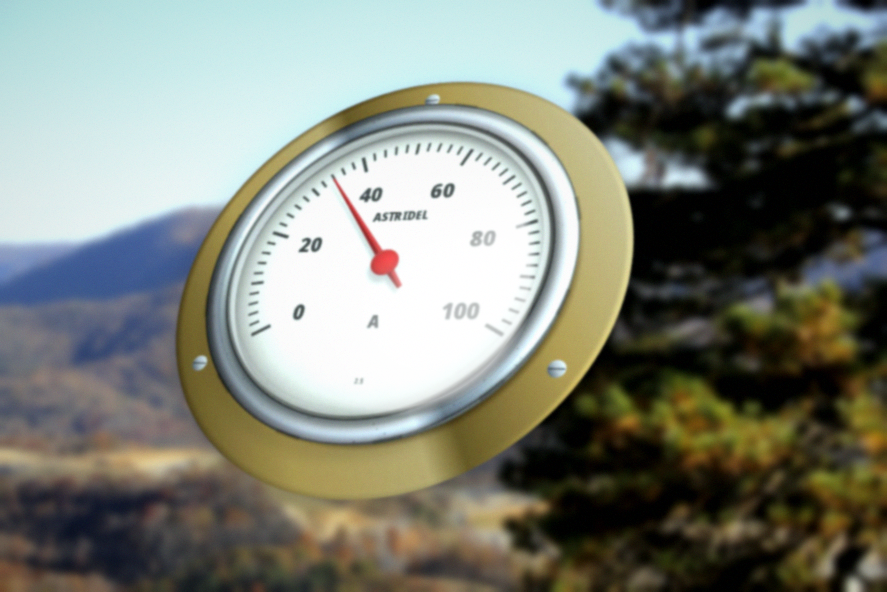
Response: 34 A
